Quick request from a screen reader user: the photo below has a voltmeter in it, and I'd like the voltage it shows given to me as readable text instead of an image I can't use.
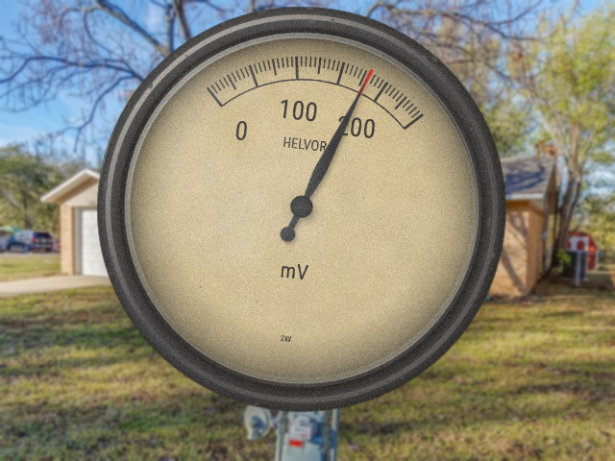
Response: 180 mV
